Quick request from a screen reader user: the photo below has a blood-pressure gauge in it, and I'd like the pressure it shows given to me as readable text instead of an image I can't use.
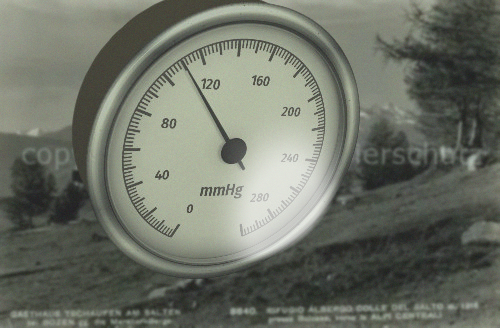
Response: 110 mmHg
